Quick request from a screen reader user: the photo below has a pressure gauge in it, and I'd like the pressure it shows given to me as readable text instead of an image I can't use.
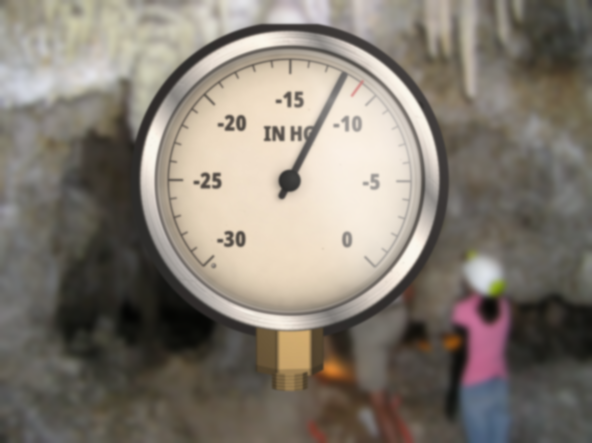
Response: -12 inHg
